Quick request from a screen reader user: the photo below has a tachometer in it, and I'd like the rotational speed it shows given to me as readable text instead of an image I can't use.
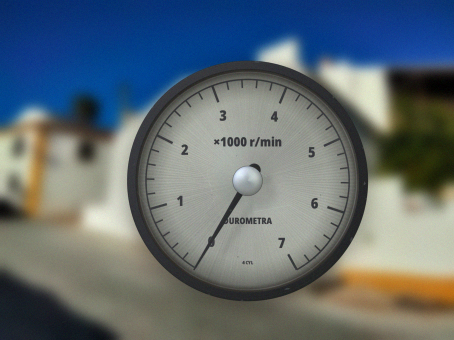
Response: 0 rpm
